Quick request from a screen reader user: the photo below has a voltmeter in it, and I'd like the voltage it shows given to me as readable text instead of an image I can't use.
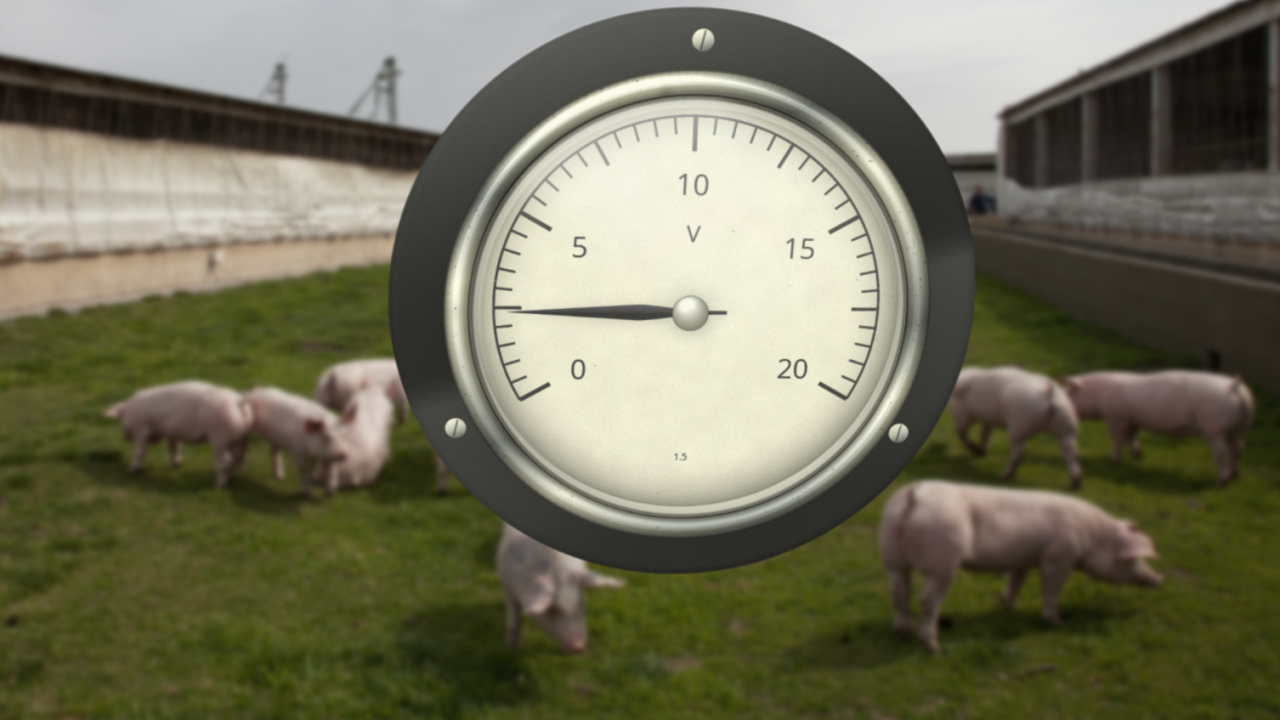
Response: 2.5 V
